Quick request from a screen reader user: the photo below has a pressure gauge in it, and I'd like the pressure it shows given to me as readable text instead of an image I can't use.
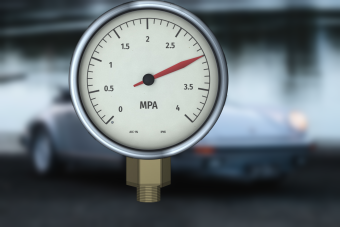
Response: 3 MPa
